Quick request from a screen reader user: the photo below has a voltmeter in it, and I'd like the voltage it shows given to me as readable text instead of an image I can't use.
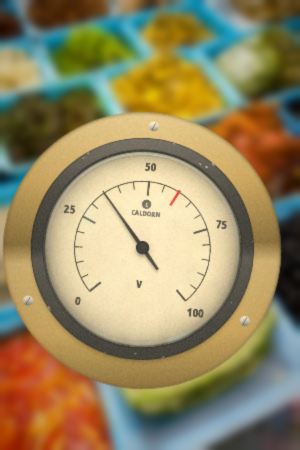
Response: 35 V
